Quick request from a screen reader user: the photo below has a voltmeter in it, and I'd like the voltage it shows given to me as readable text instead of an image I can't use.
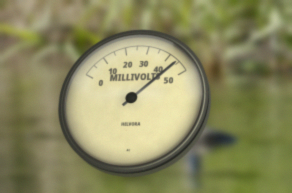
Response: 45 mV
